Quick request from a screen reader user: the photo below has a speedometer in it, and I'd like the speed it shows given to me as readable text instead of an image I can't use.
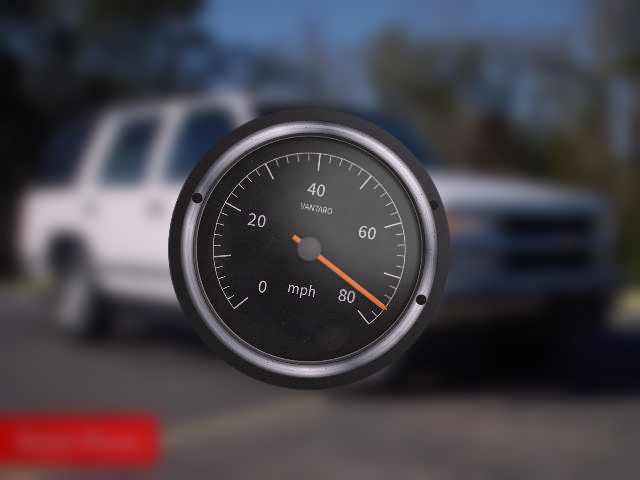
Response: 76 mph
